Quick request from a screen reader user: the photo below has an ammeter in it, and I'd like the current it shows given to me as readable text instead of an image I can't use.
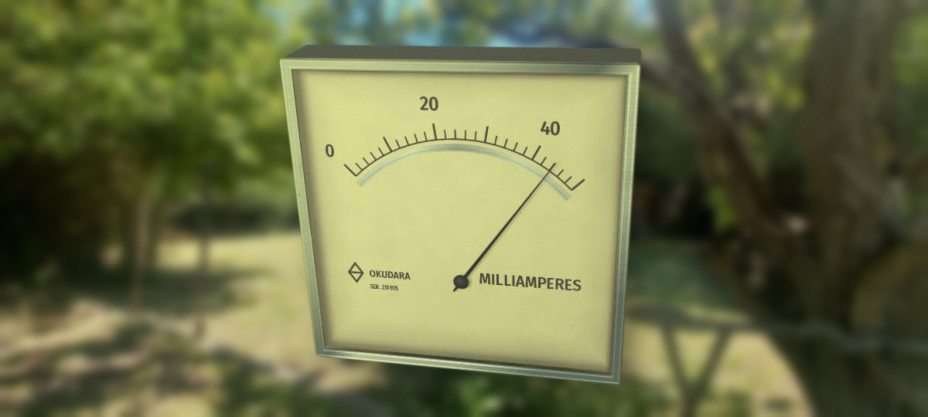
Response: 44 mA
